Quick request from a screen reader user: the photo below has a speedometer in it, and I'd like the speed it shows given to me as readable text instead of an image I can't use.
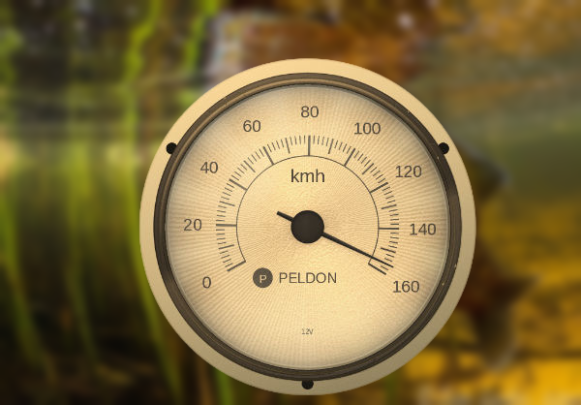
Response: 156 km/h
